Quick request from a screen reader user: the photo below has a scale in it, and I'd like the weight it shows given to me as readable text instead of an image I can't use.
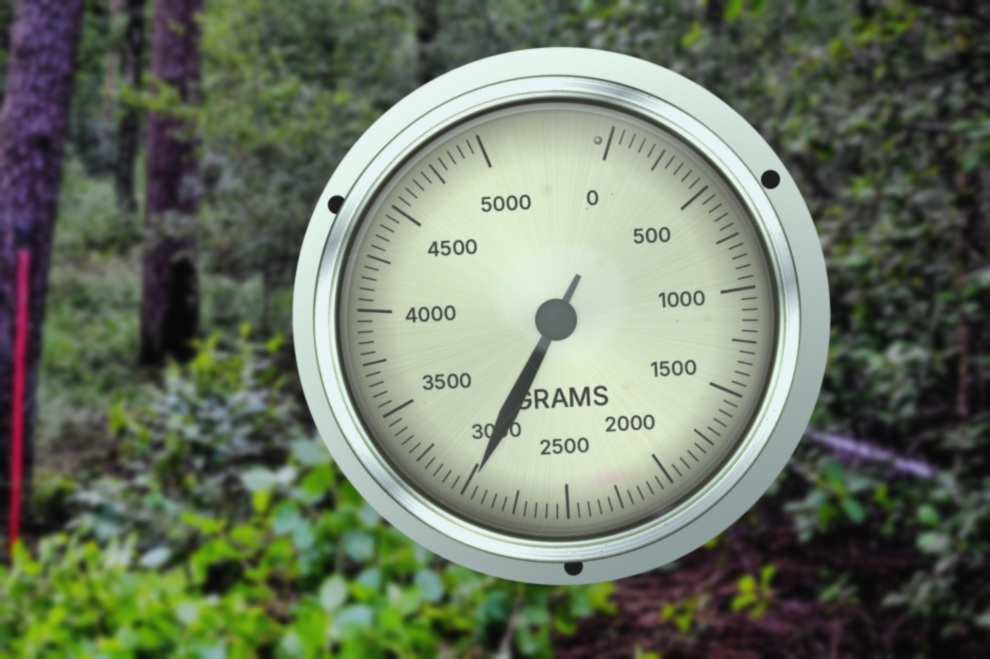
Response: 2975 g
